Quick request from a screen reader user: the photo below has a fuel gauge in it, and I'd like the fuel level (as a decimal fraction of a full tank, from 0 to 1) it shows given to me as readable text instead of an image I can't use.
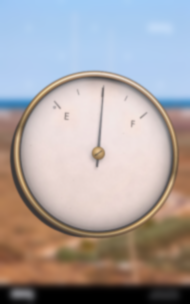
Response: 0.5
